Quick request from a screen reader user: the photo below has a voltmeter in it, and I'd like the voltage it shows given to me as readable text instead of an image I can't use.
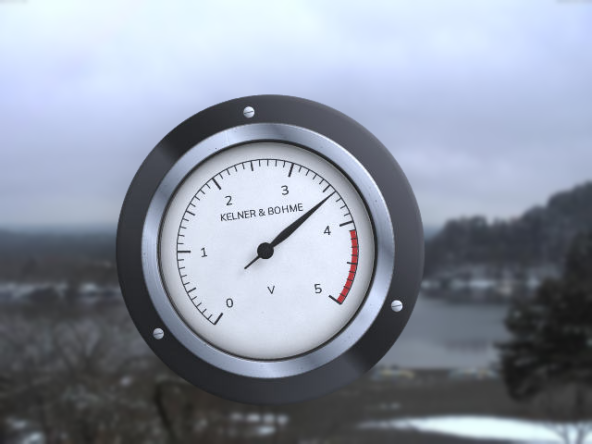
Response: 3.6 V
